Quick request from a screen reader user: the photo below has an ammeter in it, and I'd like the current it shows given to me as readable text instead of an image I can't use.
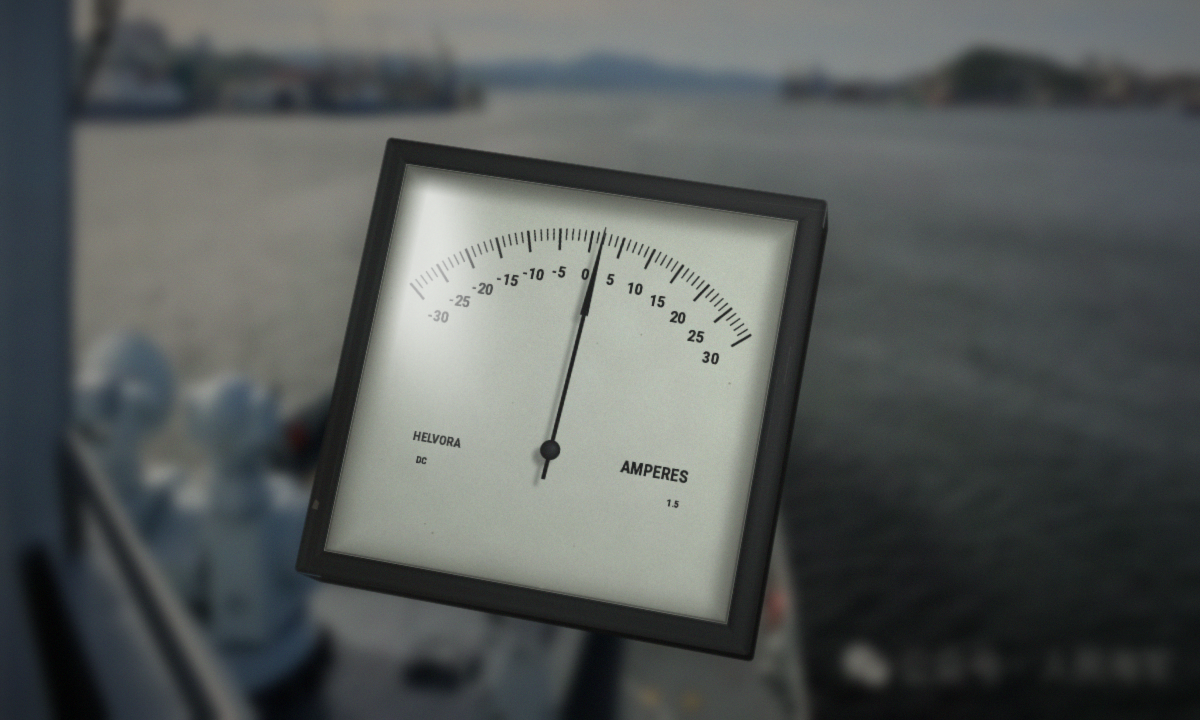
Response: 2 A
